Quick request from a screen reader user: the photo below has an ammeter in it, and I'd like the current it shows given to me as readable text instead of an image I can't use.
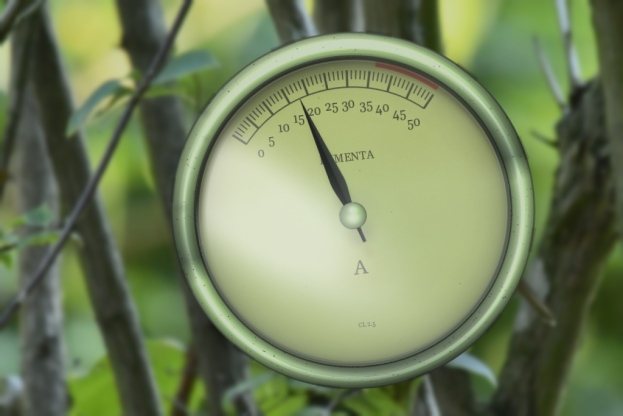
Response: 18 A
